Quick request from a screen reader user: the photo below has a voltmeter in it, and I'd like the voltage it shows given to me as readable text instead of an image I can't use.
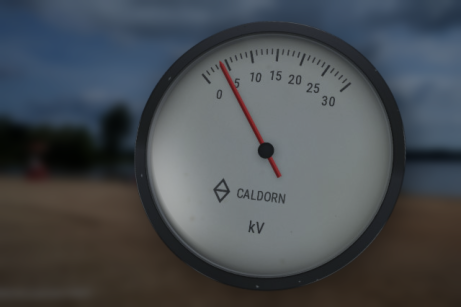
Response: 4 kV
